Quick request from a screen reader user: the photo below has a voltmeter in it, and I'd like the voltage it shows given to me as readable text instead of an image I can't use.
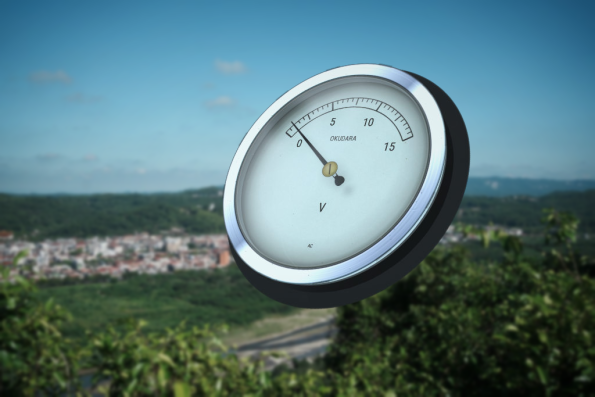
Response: 1 V
